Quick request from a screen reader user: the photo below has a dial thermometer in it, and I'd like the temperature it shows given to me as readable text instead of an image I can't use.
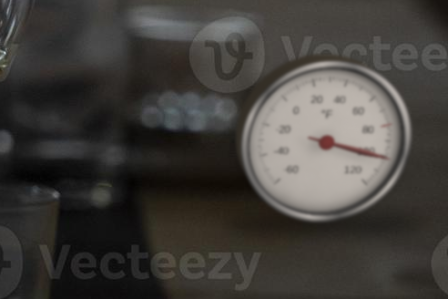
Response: 100 °F
